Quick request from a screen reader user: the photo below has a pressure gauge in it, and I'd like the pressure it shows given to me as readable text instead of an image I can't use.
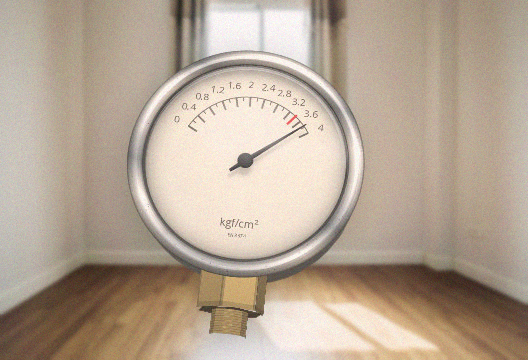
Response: 3.8 kg/cm²
